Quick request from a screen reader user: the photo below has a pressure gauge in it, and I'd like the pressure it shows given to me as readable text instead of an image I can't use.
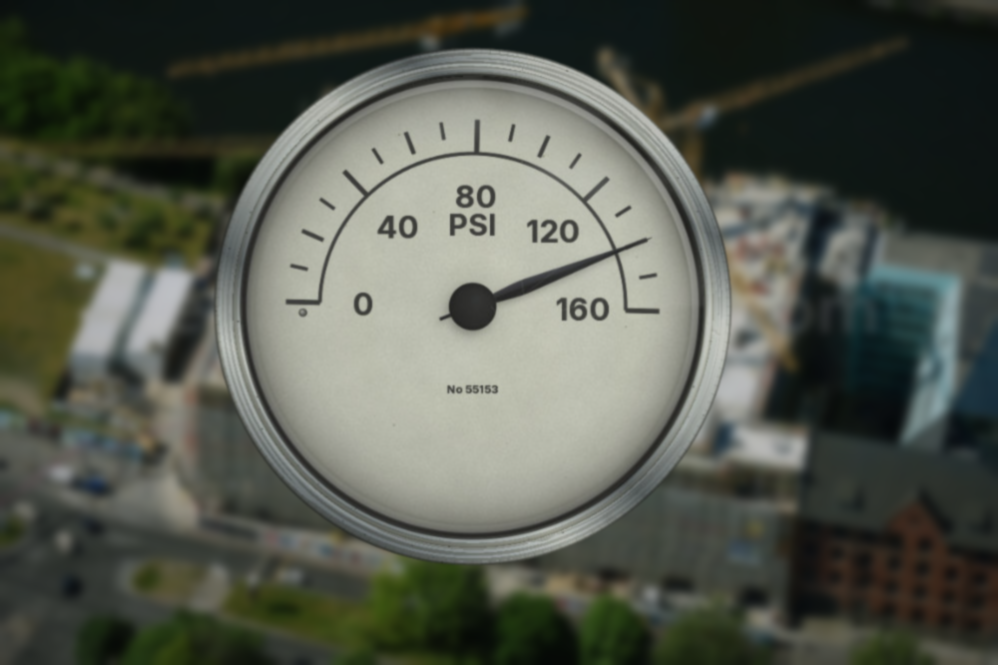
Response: 140 psi
